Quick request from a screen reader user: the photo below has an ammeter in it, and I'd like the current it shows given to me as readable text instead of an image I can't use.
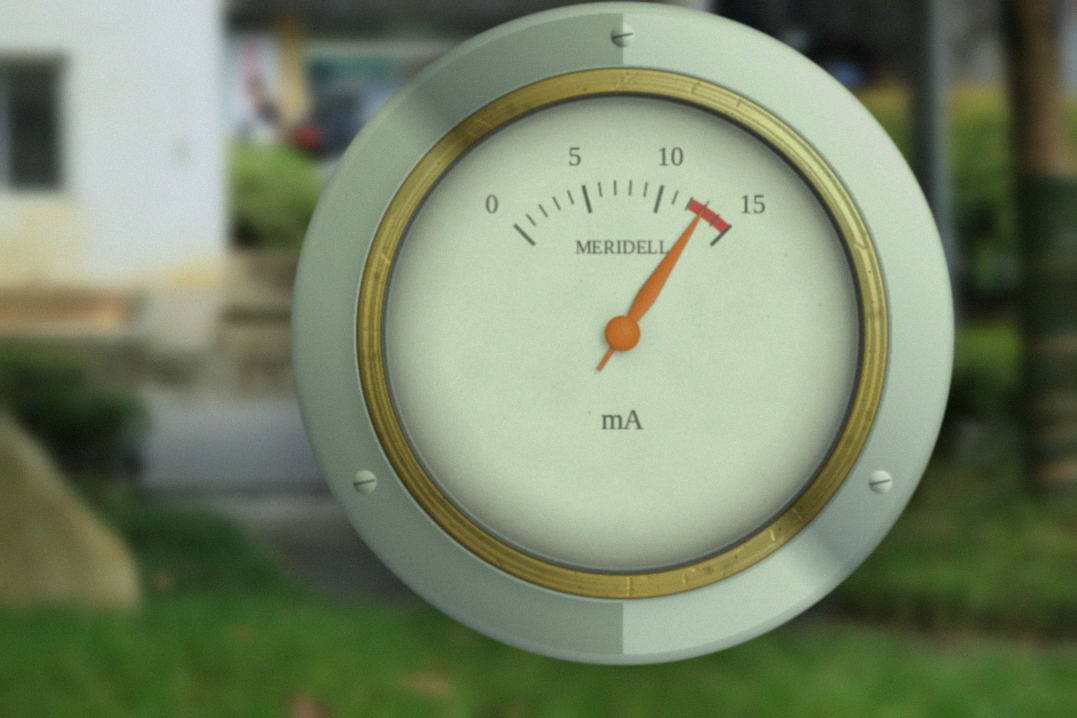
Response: 13 mA
